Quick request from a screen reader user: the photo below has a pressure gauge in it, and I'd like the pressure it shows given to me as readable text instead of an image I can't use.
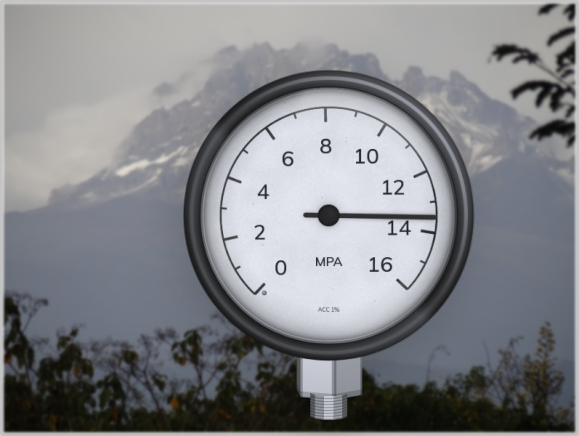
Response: 13.5 MPa
